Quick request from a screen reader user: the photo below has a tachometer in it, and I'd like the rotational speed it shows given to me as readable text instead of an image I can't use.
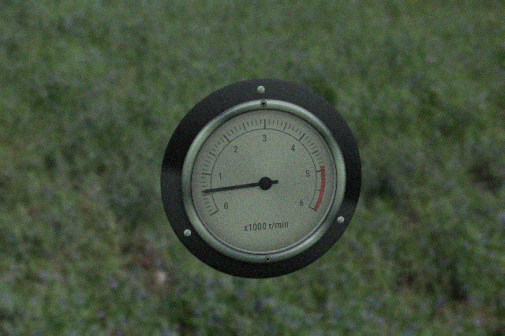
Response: 600 rpm
